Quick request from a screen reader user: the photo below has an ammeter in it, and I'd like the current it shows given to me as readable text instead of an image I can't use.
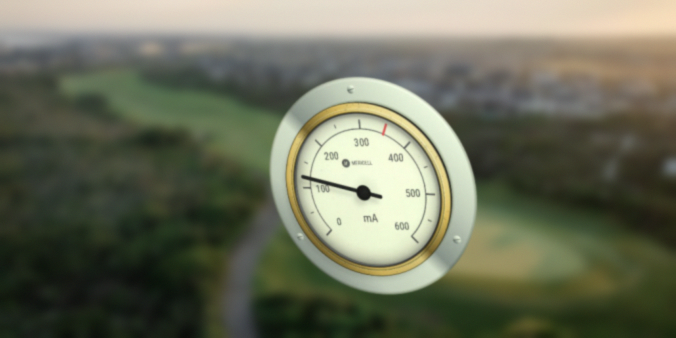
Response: 125 mA
